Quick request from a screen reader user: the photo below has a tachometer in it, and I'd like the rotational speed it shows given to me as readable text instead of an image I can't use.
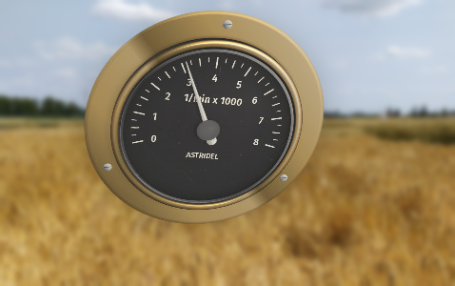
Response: 3125 rpm
